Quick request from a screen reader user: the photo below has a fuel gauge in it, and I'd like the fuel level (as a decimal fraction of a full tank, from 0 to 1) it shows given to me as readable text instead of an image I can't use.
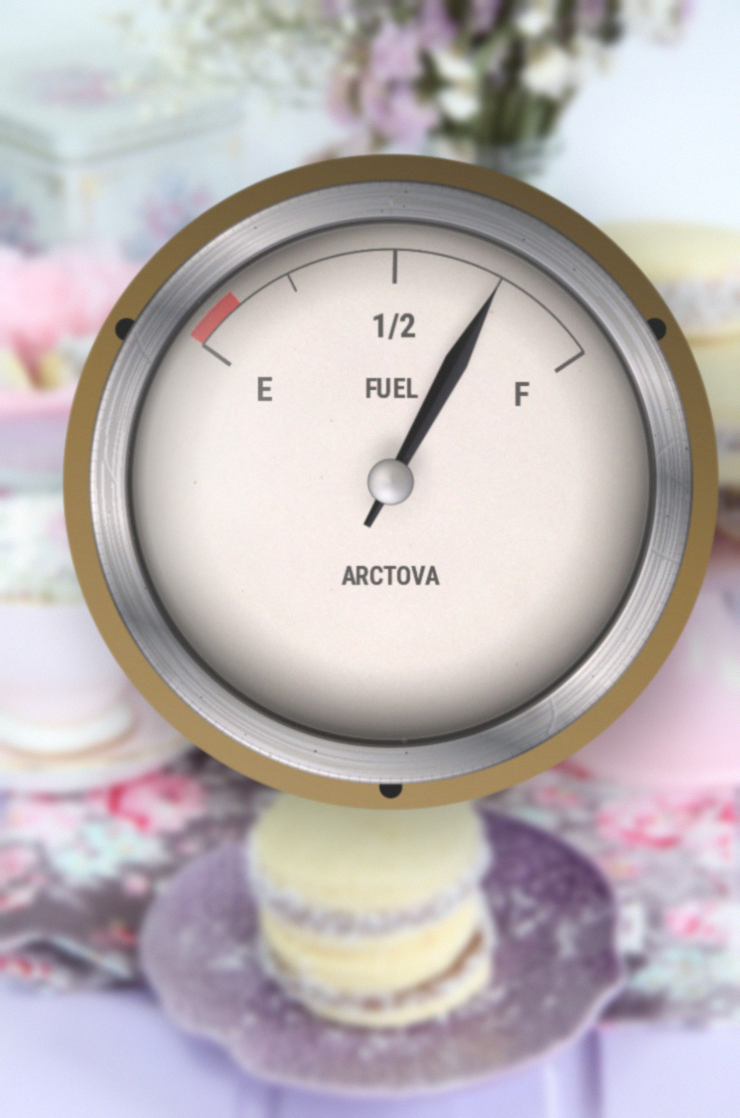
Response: 0.75
